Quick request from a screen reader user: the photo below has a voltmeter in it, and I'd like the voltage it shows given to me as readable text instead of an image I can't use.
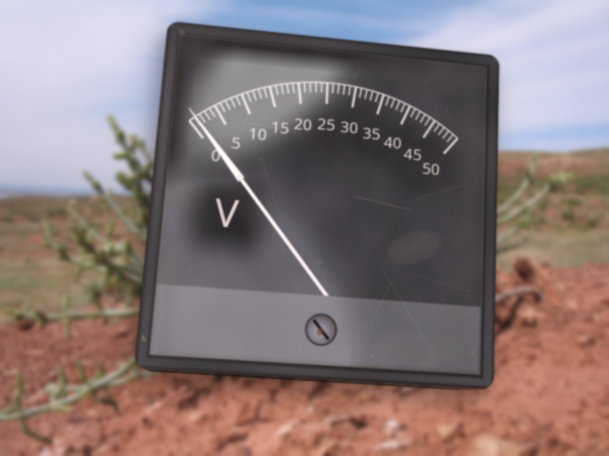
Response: 1 V
